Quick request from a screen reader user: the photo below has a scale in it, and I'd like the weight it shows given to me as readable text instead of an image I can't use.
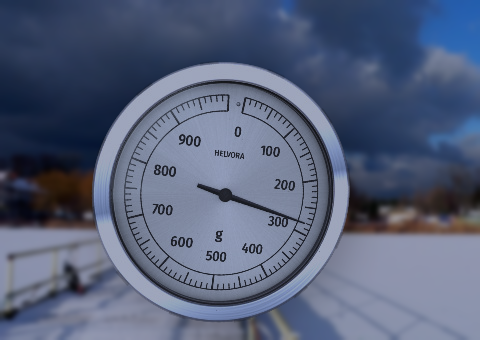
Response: 280 g
